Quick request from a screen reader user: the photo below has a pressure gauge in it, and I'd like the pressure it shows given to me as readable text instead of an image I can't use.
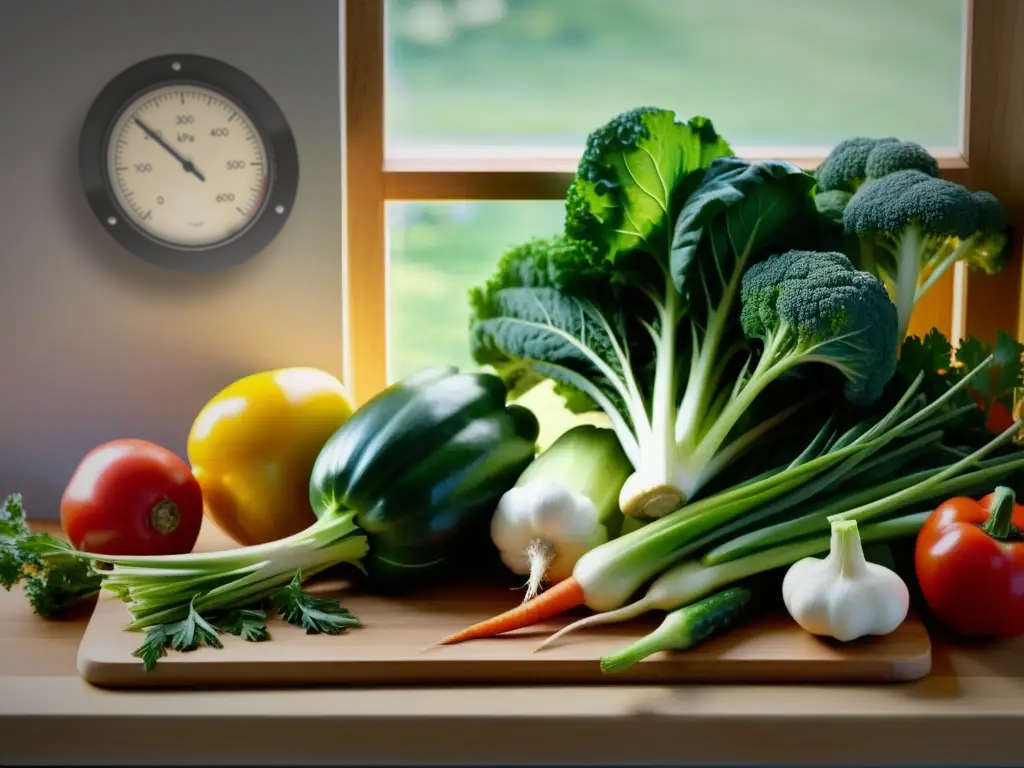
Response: 200 kPa
